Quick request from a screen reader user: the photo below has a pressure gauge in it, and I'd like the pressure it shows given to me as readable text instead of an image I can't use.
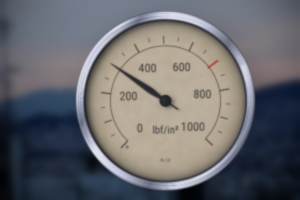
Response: 300 psi
